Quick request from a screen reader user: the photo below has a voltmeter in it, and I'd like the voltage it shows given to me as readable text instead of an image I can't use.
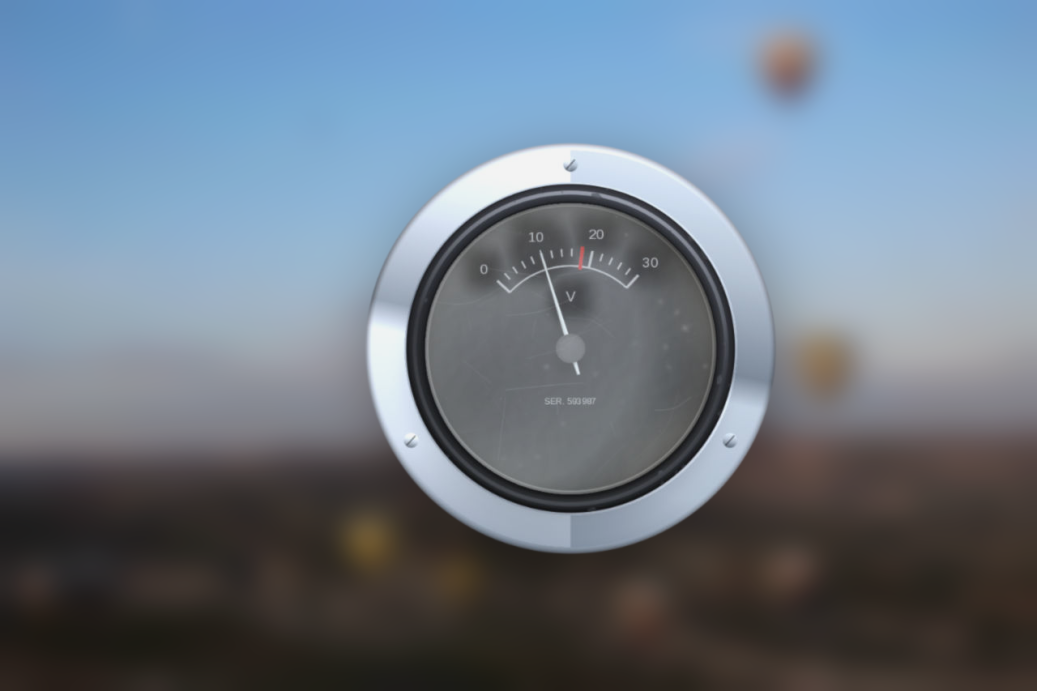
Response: 10 V
